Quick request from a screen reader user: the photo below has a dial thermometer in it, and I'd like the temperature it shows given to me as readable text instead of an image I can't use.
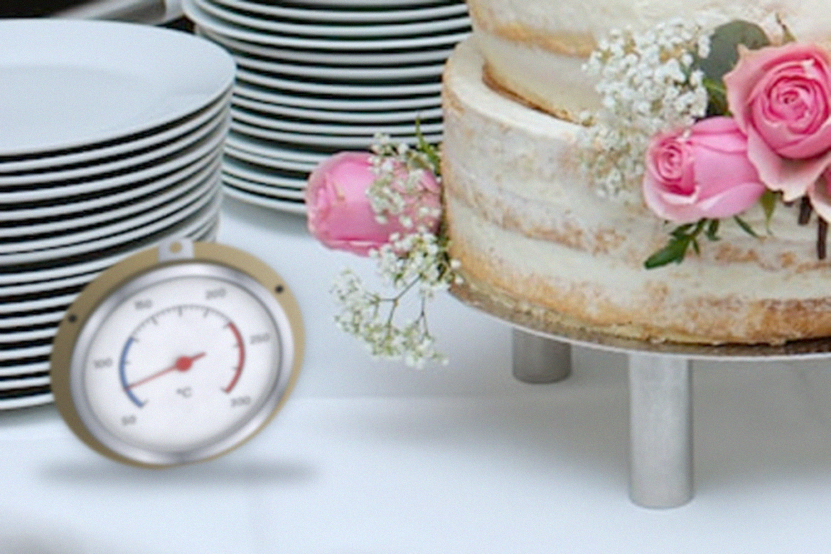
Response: 75 °C
